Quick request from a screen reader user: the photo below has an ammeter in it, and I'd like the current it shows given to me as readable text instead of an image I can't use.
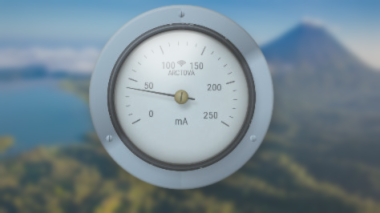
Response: 40 mA
